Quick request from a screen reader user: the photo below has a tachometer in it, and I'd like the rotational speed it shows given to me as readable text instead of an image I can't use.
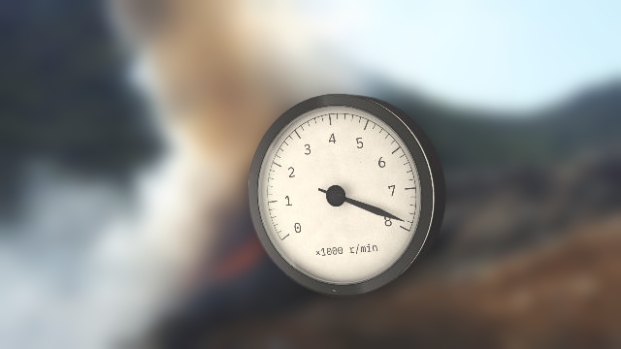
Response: 7800 rpm
